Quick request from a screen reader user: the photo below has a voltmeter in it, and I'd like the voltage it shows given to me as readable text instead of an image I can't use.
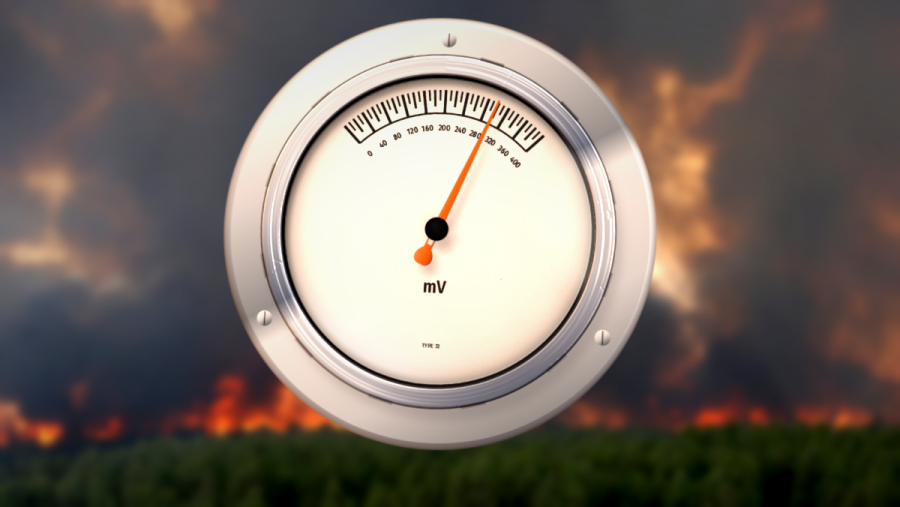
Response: 300 mV
